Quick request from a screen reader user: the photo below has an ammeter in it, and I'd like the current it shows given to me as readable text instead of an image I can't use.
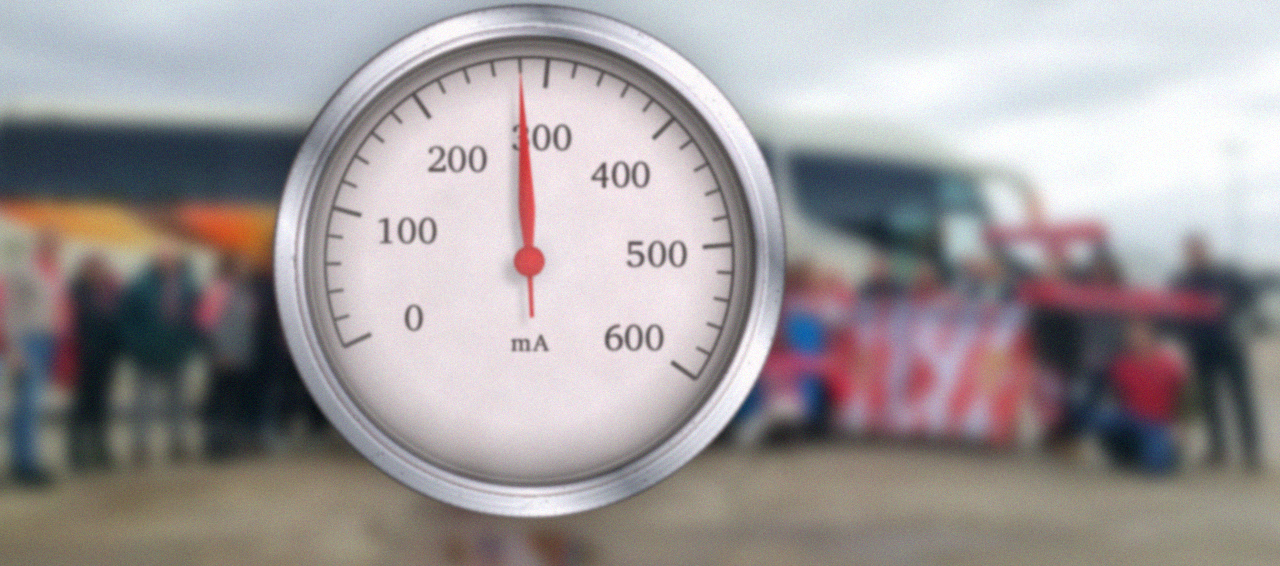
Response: 280 mA
